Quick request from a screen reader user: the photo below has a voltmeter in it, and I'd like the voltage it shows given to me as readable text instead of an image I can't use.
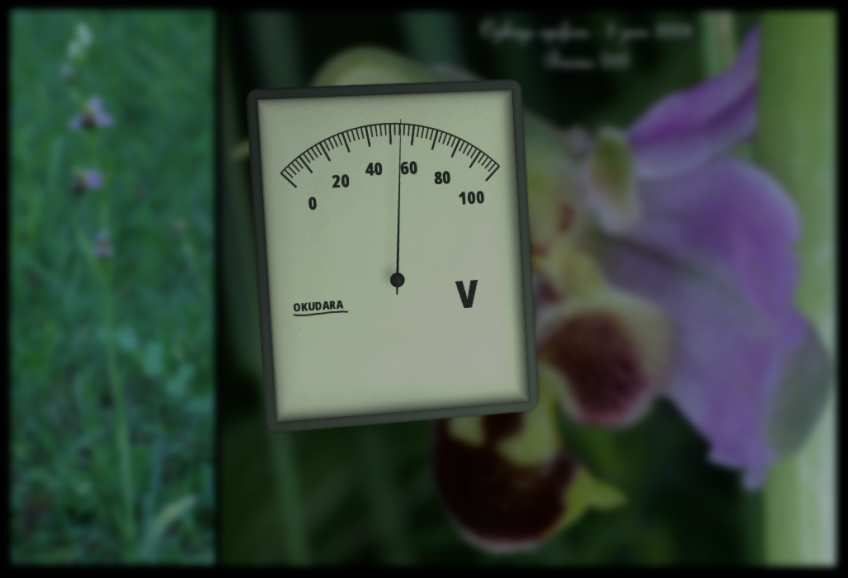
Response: 54 V
